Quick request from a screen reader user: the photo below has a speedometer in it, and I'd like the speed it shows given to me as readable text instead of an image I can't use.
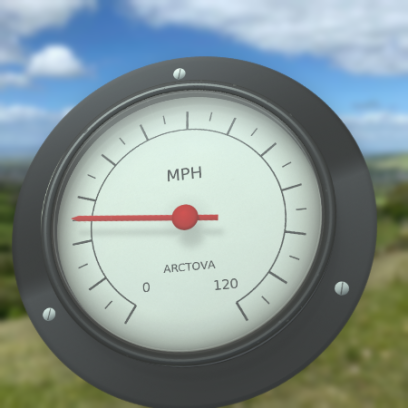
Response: 25 mph
